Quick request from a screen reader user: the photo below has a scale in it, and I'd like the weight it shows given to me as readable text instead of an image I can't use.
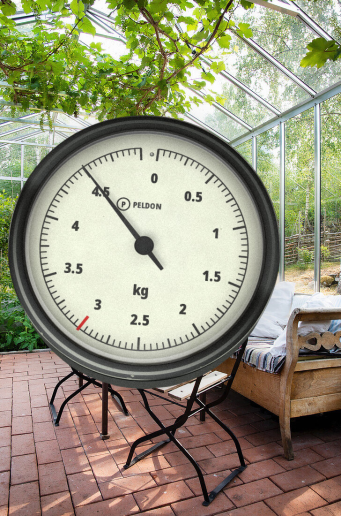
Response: 4.5 kg
